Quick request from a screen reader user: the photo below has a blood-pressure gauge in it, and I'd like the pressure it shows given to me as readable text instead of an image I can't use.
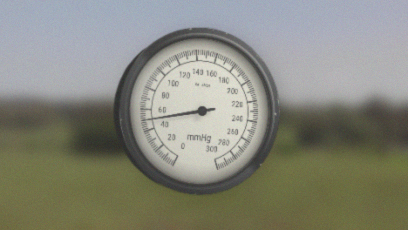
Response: 50 mmHg
